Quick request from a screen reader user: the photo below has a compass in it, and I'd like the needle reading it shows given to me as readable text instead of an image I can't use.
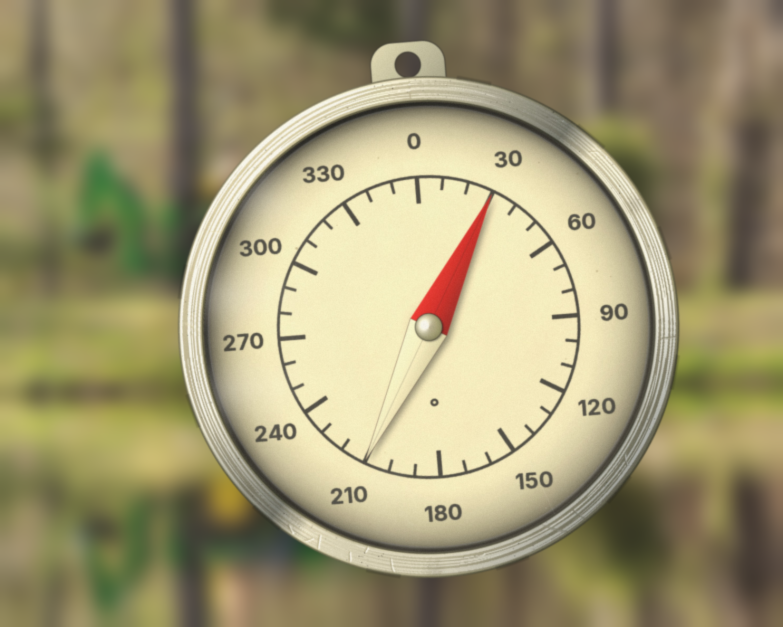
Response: 30 °
